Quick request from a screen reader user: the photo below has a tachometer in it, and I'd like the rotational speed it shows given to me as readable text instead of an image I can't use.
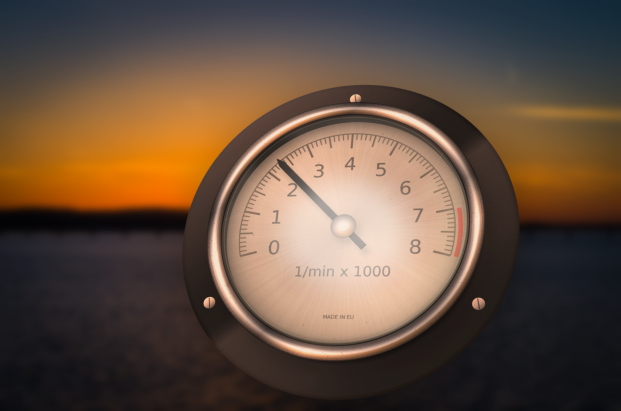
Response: 2300 rpm
